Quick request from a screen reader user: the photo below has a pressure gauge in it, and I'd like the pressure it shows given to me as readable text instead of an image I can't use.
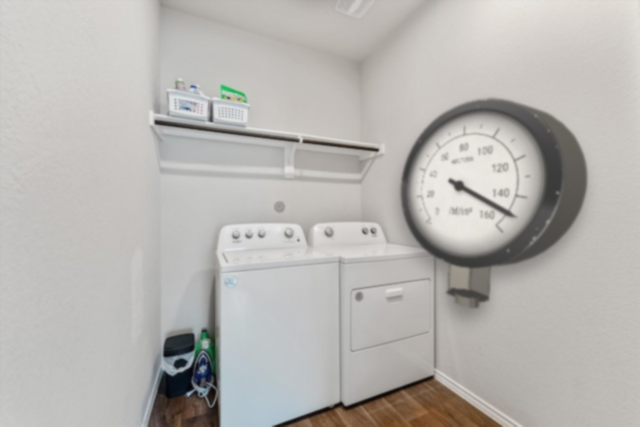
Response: 150 psi
